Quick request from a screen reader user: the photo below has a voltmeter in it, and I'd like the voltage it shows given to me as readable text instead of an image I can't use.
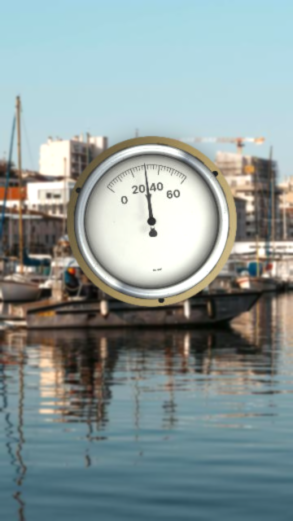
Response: 30 V
